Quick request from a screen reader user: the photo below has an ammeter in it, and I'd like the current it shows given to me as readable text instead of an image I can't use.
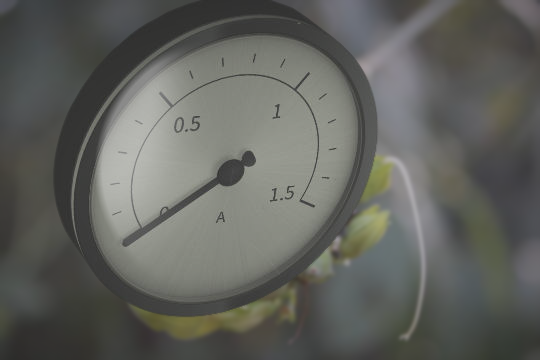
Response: 0 A
